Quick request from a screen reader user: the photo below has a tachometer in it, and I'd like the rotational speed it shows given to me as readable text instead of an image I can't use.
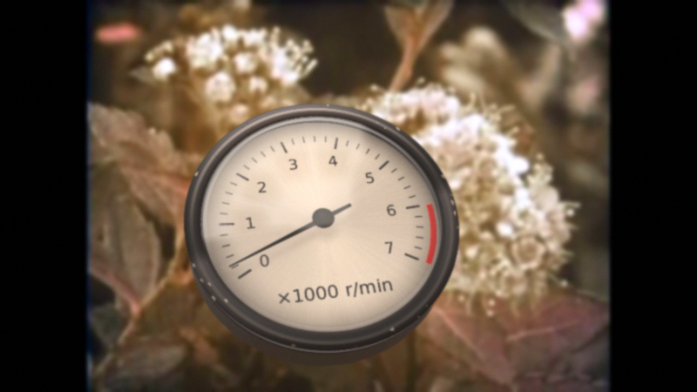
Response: 200 rpm
